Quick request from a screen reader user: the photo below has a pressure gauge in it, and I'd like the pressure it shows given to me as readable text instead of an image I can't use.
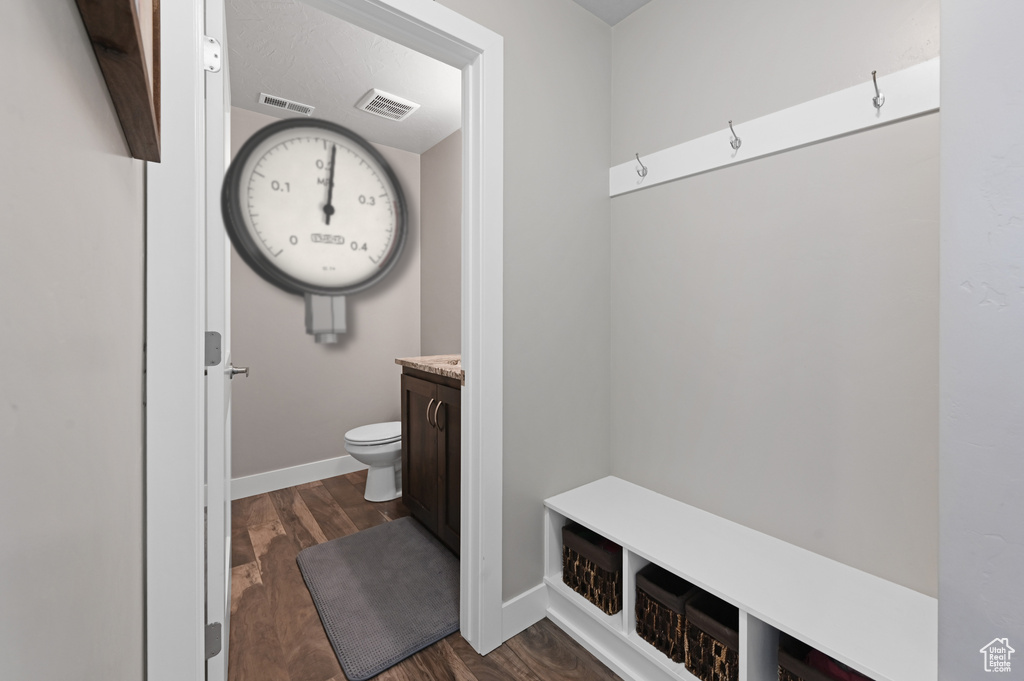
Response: 0.21 MPa
